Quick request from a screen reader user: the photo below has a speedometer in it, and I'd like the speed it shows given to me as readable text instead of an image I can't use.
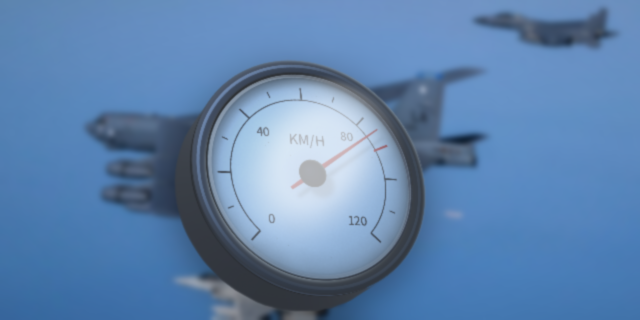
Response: 85 km/h
